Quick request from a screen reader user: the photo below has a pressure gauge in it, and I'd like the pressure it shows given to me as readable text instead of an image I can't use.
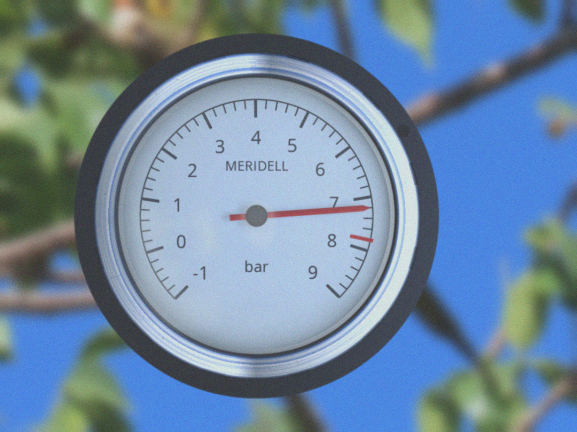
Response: 7.2 bar
